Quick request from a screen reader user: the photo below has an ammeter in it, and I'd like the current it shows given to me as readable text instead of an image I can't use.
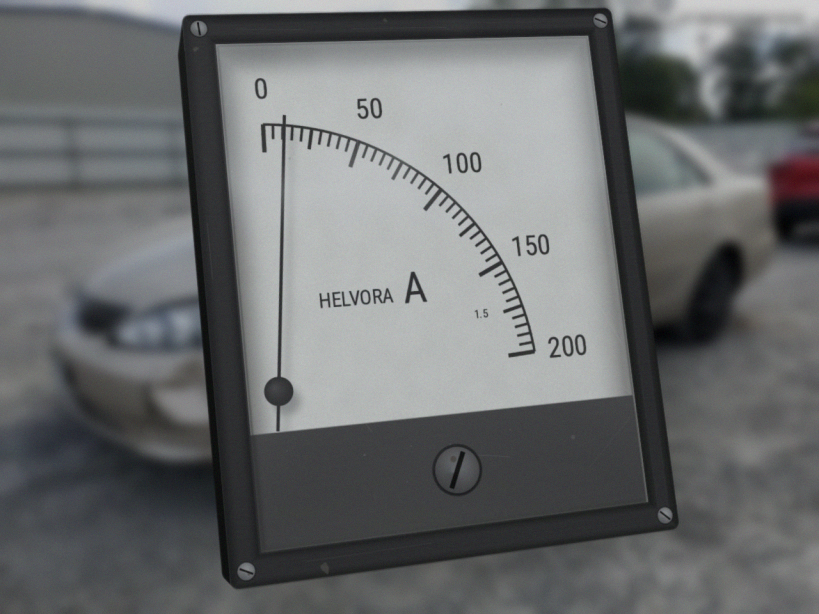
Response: 10 A
